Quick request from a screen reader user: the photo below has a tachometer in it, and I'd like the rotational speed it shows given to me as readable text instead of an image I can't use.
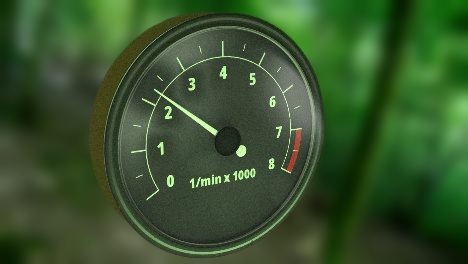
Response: 2250 rpm
